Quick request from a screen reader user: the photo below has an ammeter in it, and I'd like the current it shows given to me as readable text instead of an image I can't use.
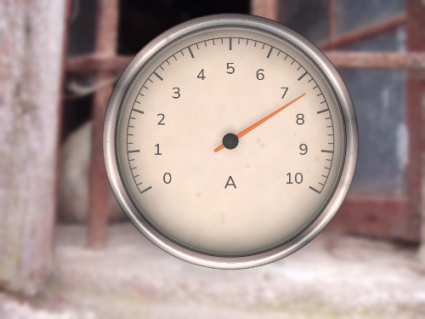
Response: 7.4 A
